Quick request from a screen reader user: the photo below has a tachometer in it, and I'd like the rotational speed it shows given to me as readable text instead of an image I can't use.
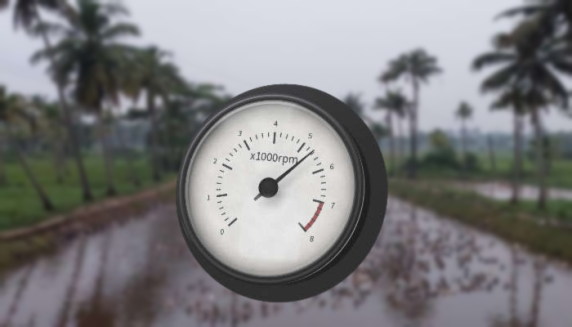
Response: 5400 rpm
